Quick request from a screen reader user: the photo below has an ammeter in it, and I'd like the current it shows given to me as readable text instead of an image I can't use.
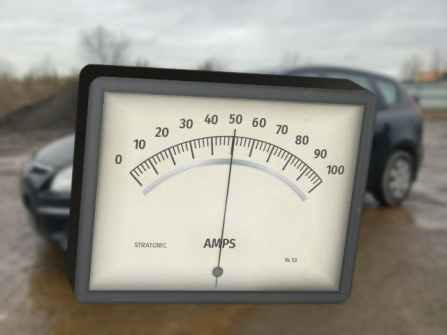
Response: 50 A
